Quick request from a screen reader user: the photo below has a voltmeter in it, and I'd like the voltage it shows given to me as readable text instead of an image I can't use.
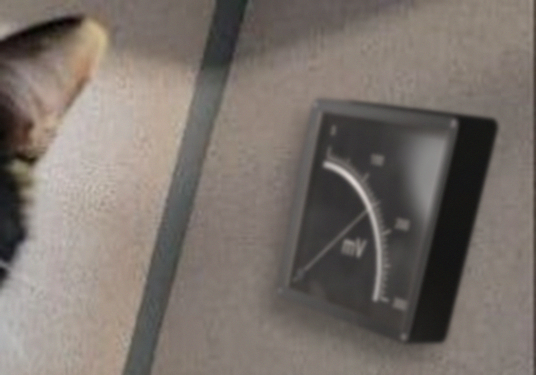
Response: 150 mV
